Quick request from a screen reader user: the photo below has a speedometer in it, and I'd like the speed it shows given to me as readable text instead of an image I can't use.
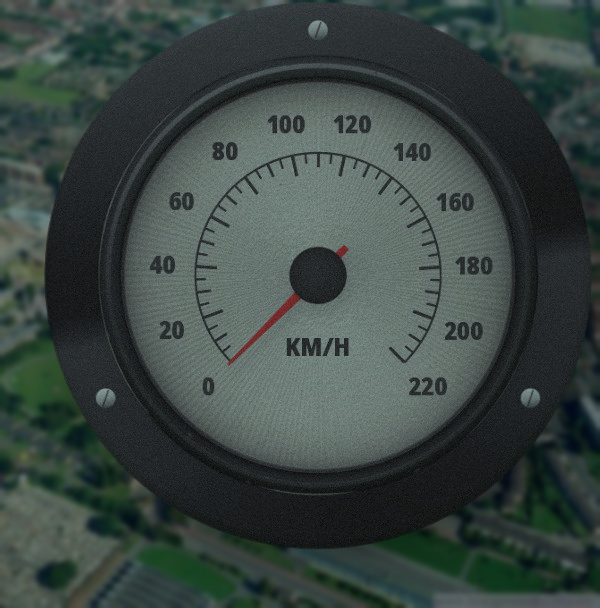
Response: 0 km/h
